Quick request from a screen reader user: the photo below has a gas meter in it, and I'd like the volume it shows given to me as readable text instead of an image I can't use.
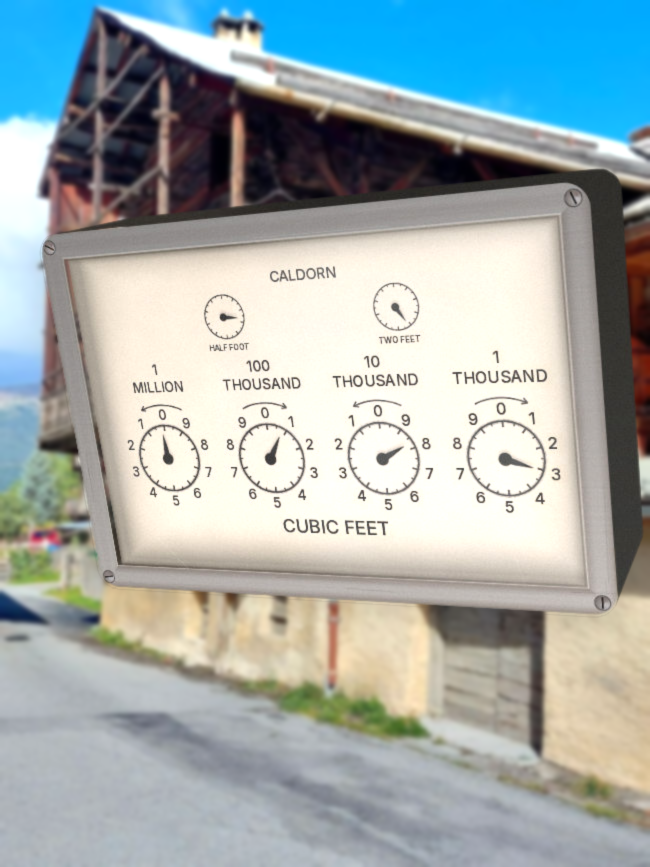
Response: 8300 ft³
